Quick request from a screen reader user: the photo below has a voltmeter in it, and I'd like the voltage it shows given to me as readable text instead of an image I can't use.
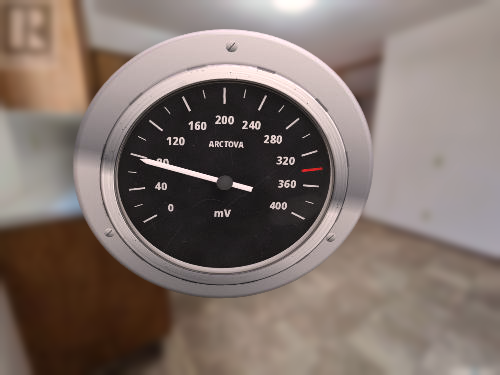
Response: 80 mV
